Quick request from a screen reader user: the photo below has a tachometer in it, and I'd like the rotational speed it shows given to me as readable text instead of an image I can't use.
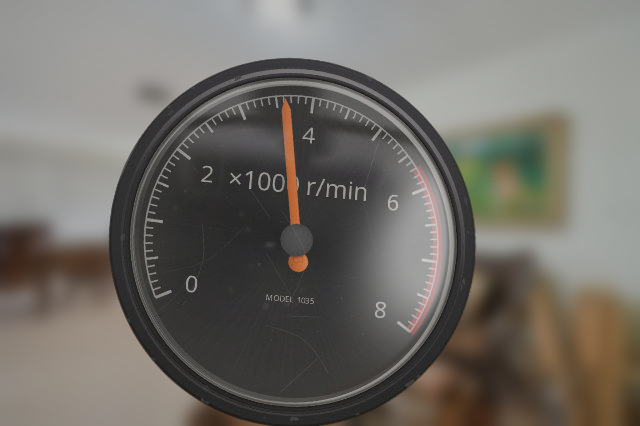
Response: 3600 rpm
